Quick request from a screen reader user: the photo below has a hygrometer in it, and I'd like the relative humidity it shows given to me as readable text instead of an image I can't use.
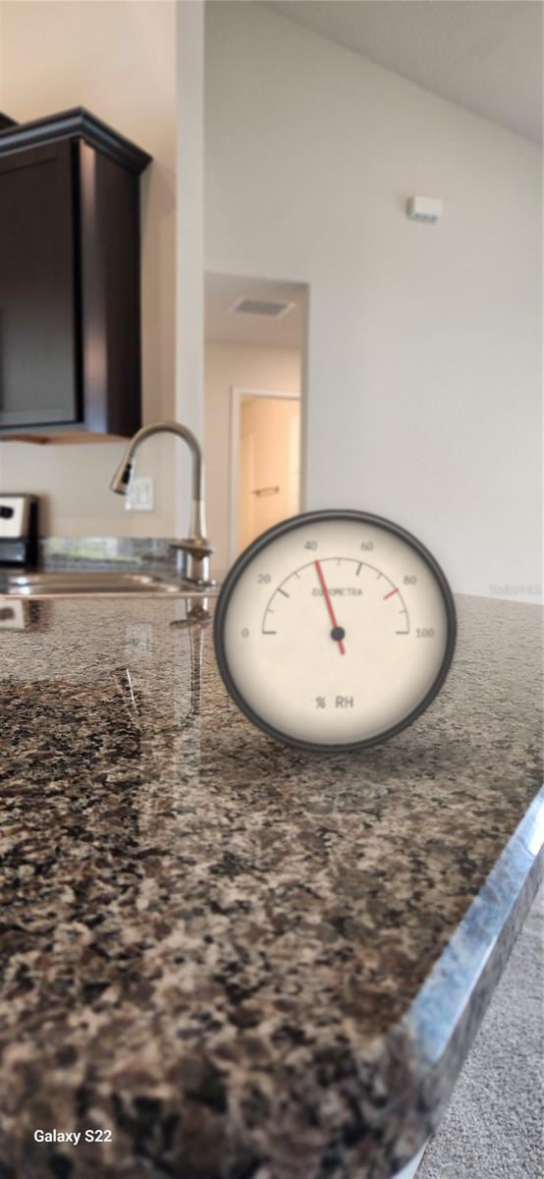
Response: 40 %
